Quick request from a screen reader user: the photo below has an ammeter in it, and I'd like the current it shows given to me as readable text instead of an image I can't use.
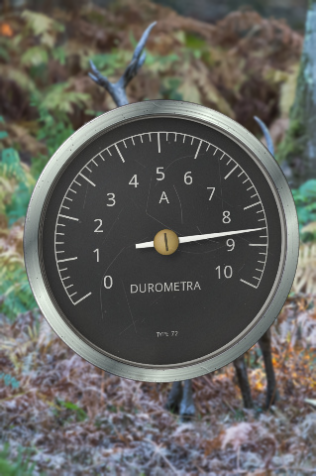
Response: 8.6 A
